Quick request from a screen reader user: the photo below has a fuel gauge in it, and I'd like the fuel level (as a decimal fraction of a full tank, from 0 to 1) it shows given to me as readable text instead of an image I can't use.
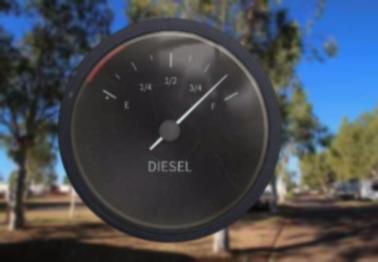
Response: 0.875
